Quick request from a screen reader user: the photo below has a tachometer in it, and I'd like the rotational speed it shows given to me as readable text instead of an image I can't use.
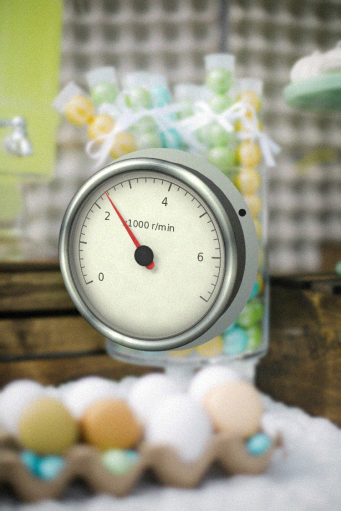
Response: 2400 rpm
